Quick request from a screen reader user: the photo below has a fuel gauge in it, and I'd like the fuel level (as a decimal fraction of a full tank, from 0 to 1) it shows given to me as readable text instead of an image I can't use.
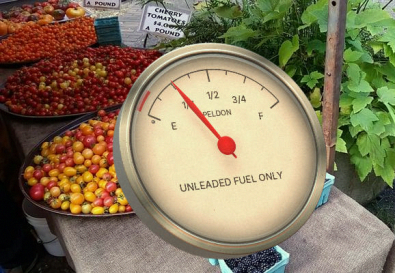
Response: 0.25
